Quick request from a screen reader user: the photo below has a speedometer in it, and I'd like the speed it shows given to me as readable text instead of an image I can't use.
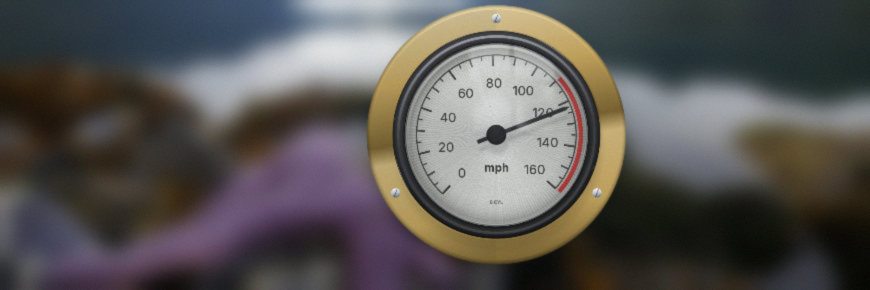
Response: 122.5 mph
